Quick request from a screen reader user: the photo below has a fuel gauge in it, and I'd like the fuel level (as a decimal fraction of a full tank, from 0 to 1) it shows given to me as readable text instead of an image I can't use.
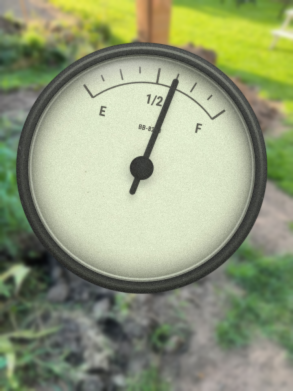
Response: 0.625
